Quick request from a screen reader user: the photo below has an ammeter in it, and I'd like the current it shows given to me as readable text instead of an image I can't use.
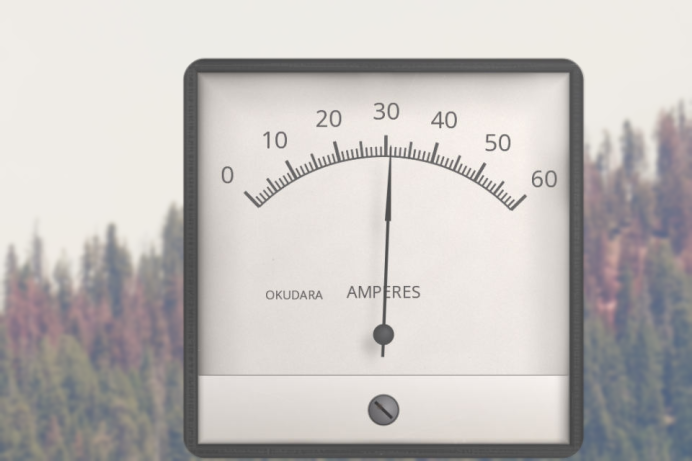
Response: 31 A
